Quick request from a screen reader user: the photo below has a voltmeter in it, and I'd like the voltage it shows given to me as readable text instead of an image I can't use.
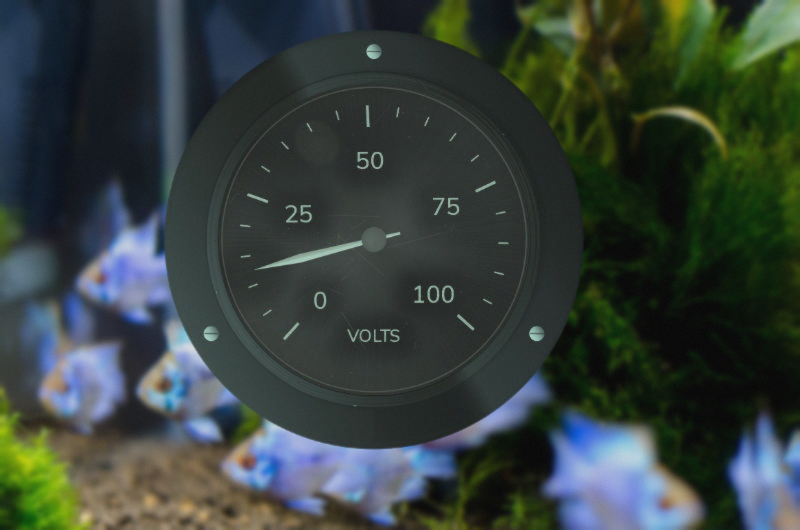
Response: 12.5 V
